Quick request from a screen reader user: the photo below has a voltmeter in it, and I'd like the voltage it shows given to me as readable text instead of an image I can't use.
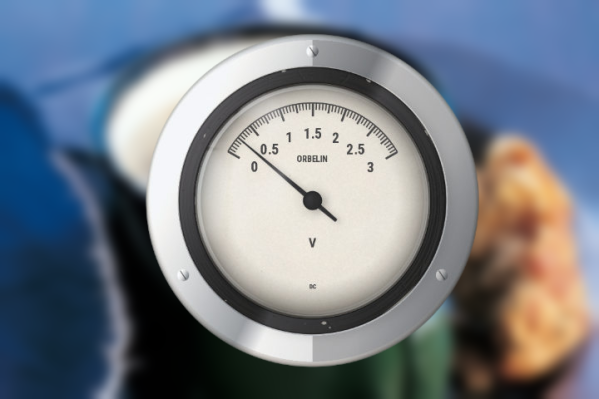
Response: 0.25 V
